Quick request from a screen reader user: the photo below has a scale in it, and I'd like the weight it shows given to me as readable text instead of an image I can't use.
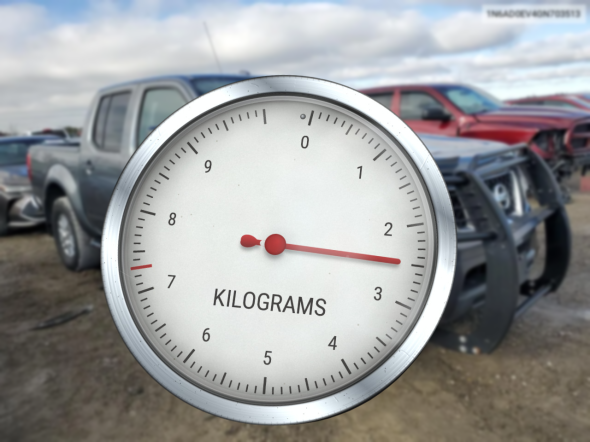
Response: 2.5 kg
